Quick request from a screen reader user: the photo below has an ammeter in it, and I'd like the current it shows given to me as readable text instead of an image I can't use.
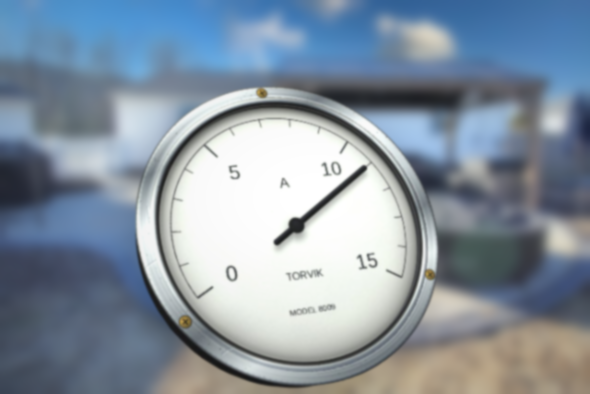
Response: 11 A
